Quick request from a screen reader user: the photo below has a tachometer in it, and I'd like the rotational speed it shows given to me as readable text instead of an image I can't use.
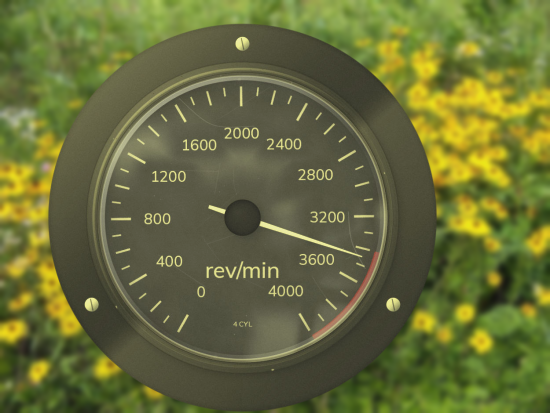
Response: 3450 rpm
